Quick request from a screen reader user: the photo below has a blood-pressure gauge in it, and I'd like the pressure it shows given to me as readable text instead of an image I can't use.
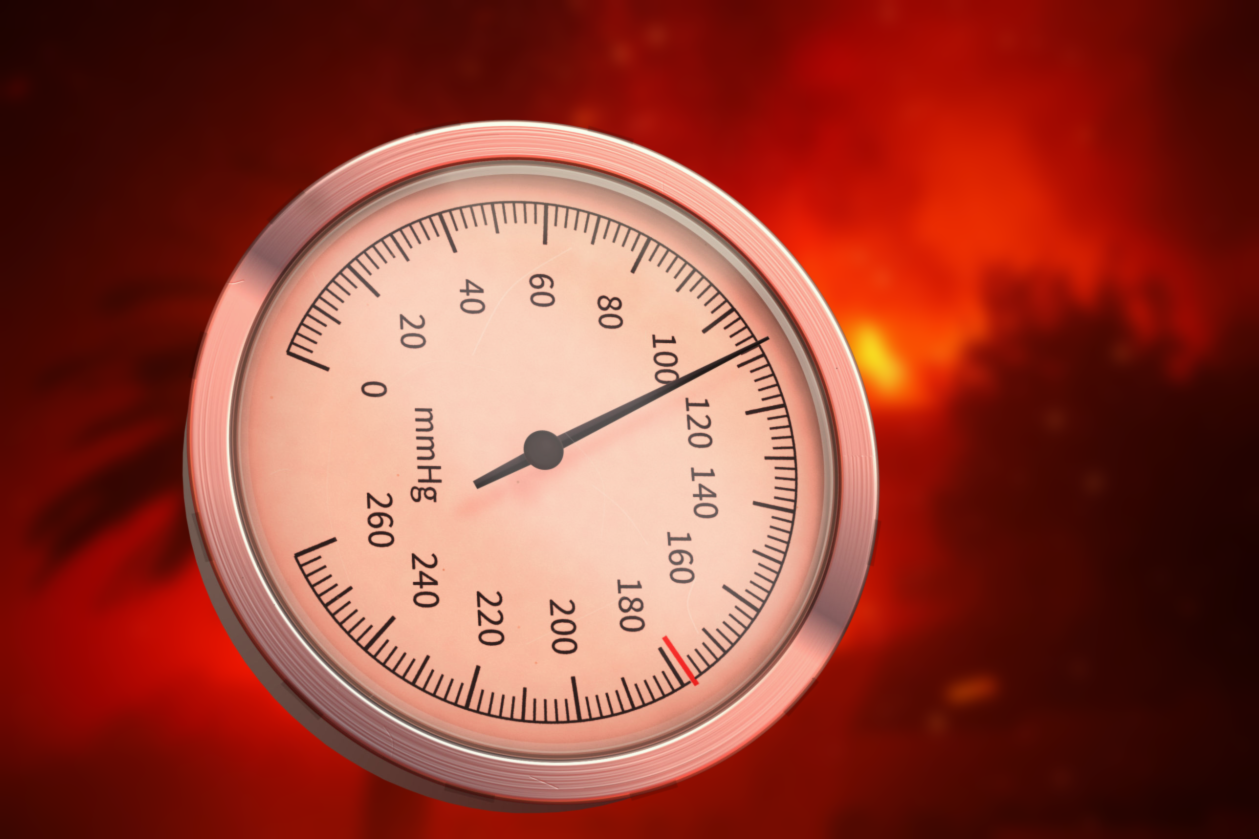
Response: 108 mmHg
